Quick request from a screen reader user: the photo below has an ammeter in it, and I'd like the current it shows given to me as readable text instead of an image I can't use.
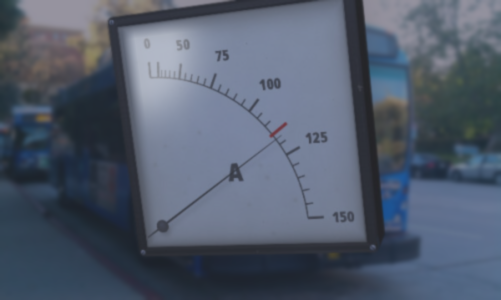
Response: 117.5 A
